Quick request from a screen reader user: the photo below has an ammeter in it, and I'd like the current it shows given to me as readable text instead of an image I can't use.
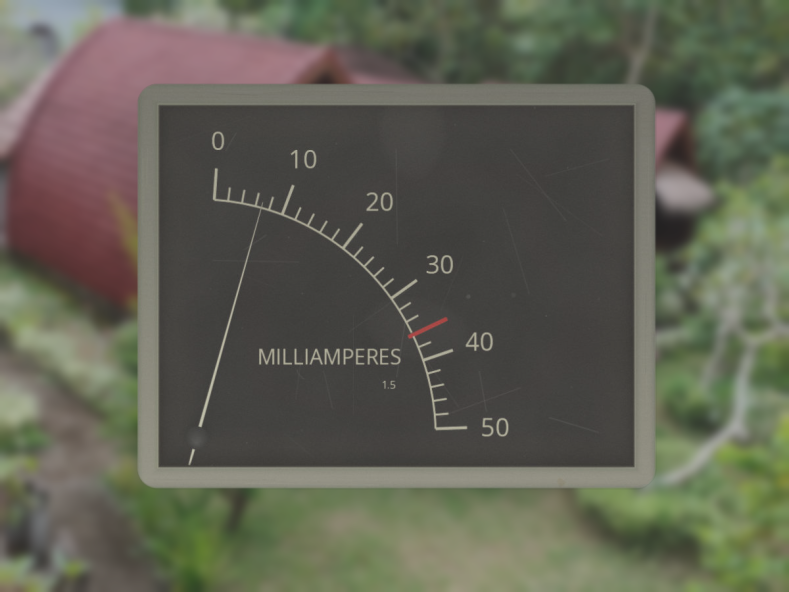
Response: 7 mA
